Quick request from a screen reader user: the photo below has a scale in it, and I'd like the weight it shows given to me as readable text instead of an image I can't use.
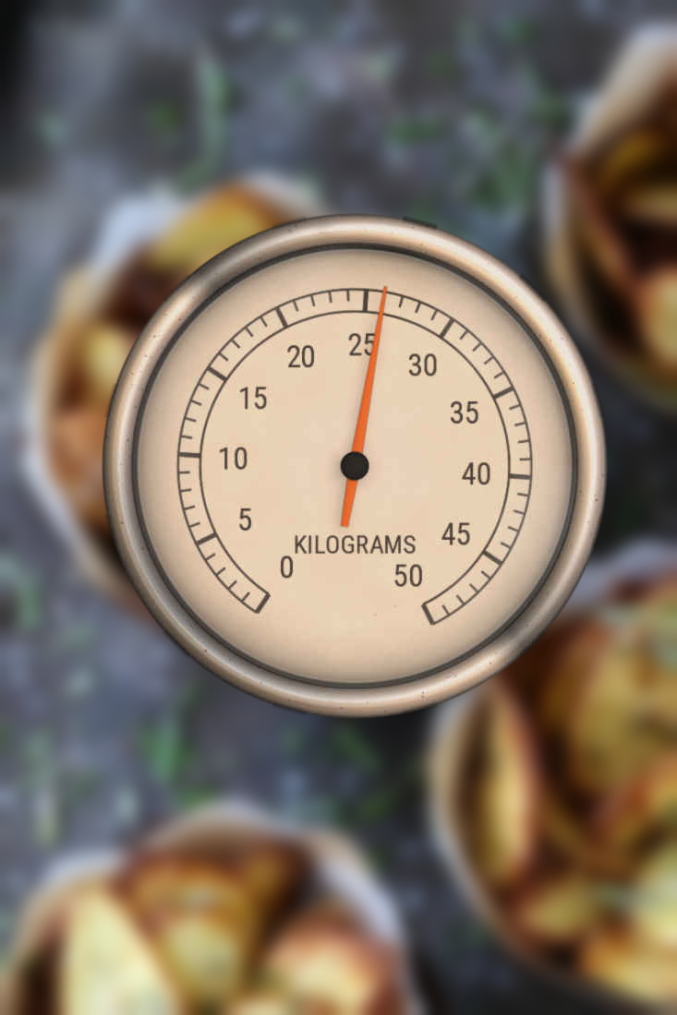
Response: 26 kg
